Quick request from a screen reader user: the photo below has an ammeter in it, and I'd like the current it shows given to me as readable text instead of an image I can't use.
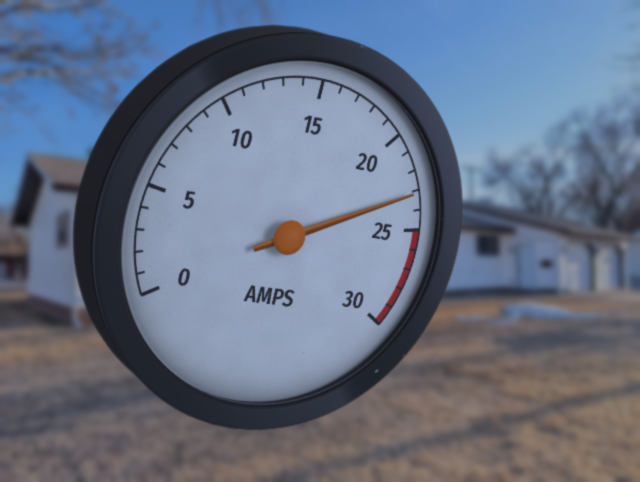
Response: 23 A
